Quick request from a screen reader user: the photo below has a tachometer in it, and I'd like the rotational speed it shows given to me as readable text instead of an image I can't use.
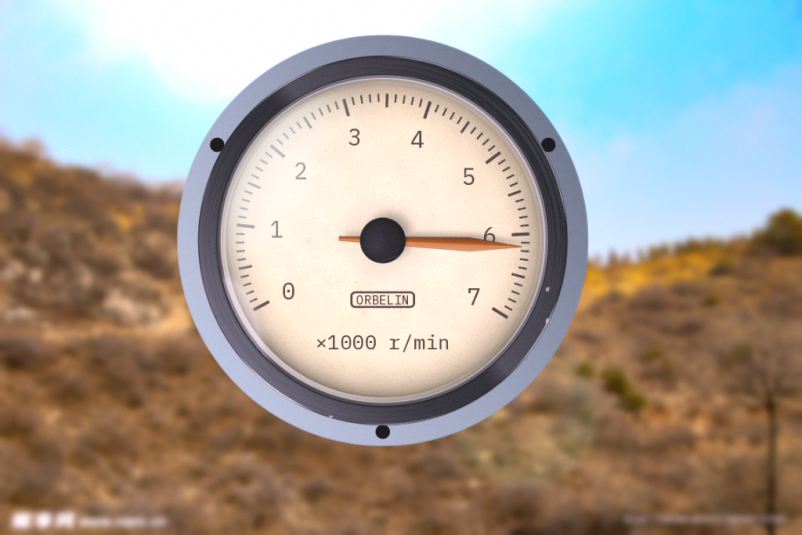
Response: 6150 rpm
